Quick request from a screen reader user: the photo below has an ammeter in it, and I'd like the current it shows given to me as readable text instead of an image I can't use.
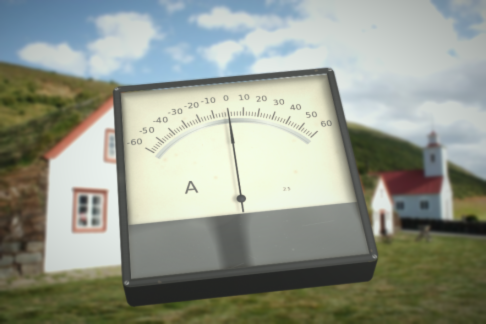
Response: 0 A
